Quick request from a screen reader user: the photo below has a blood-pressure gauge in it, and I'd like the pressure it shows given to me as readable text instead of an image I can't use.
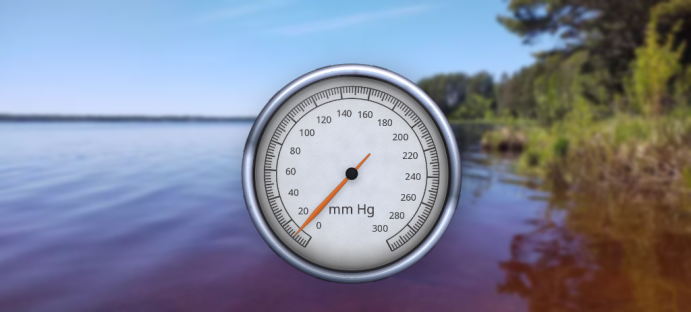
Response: 10 mmHg
